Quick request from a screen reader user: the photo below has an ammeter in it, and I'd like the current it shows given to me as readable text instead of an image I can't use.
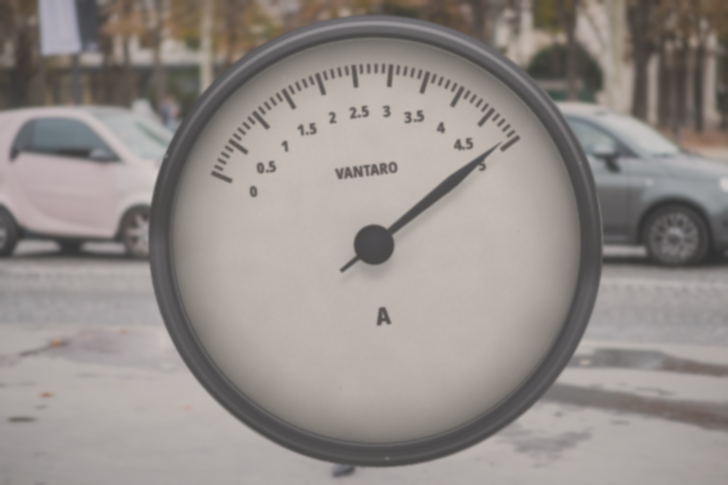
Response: 4.9 A
